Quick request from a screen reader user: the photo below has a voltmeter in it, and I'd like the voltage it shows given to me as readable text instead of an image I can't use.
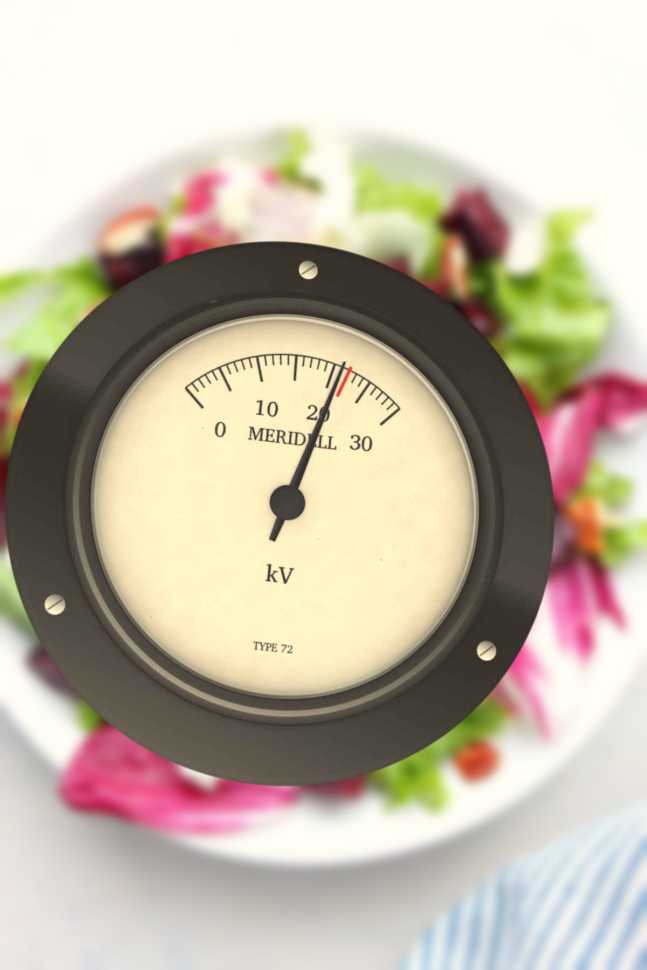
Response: 21 kV
